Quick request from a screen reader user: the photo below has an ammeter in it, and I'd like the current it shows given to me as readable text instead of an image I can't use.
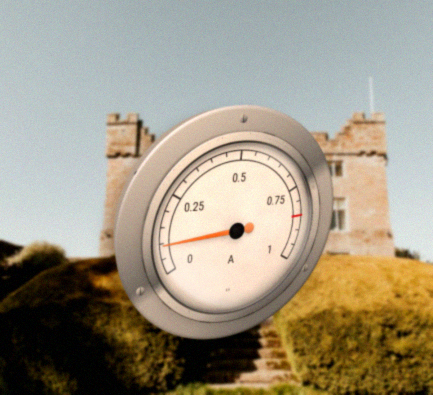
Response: 0.1 A
